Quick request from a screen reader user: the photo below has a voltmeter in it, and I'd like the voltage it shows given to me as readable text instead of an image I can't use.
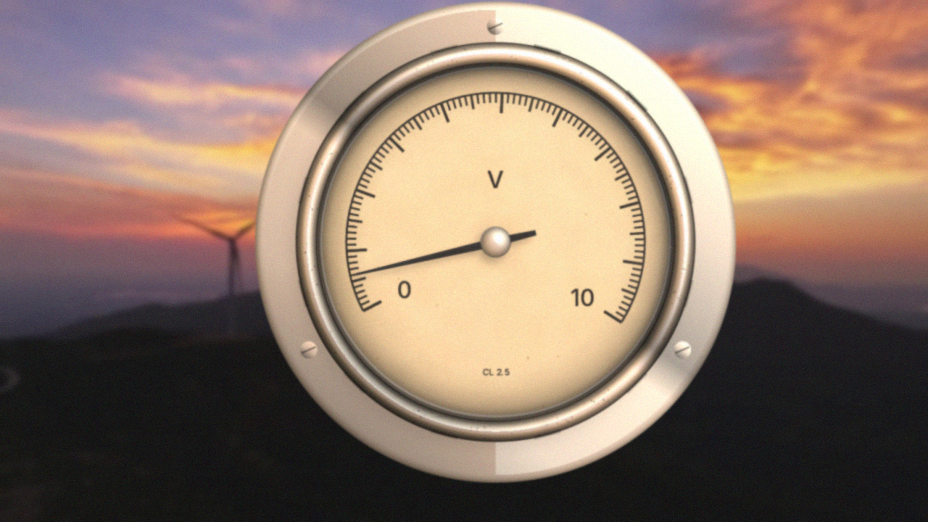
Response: 0.6 V
